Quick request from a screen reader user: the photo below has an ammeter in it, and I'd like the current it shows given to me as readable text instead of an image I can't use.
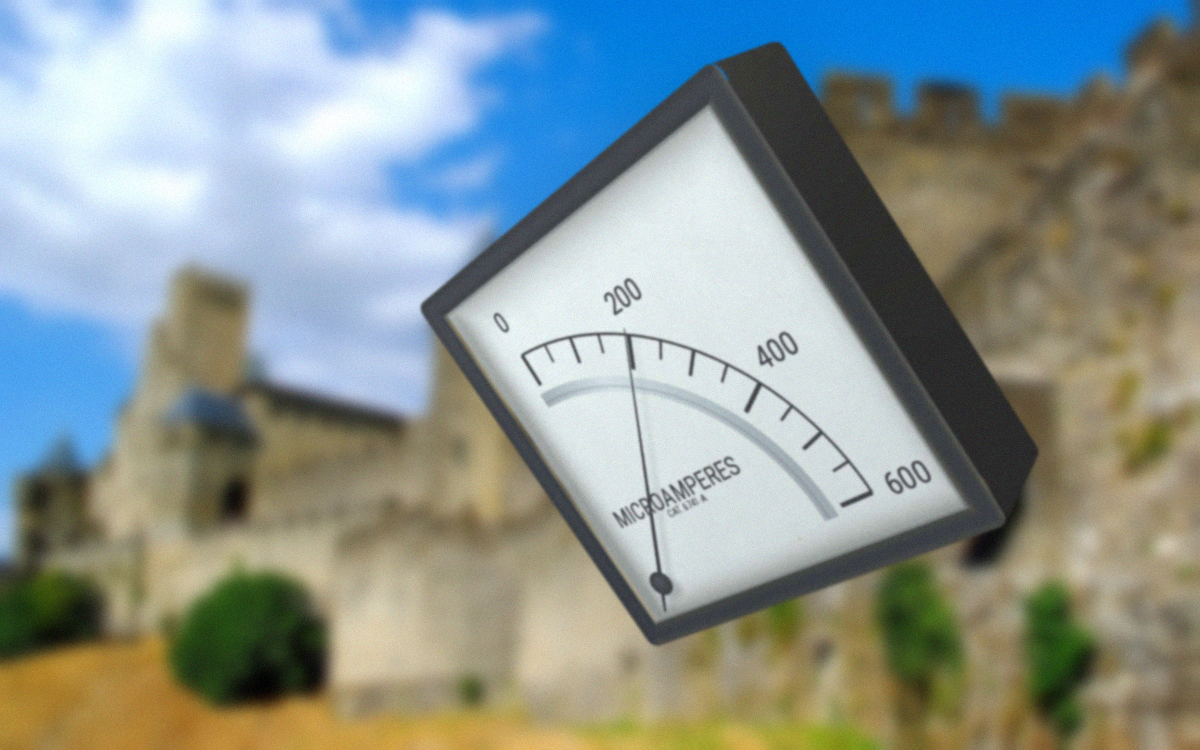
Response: 200 µA
